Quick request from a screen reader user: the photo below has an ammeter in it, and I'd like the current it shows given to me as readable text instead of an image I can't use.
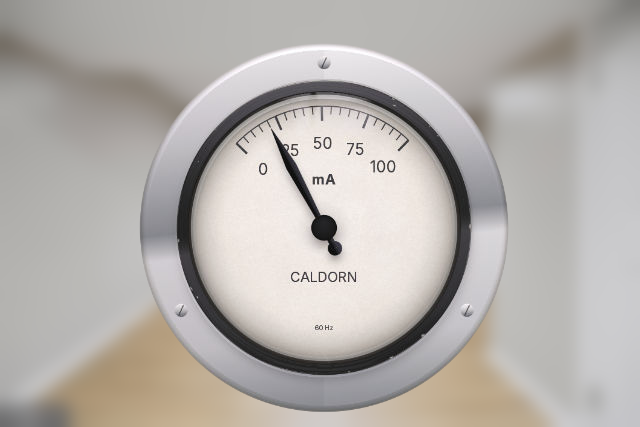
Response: 20 mA
